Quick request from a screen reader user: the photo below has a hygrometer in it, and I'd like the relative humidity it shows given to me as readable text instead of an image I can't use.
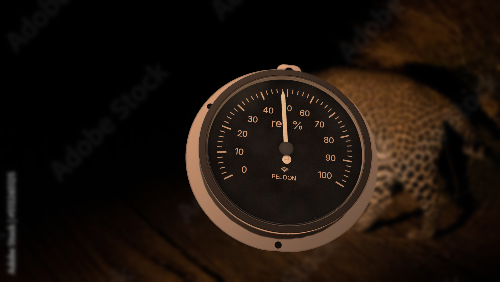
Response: 48 %
